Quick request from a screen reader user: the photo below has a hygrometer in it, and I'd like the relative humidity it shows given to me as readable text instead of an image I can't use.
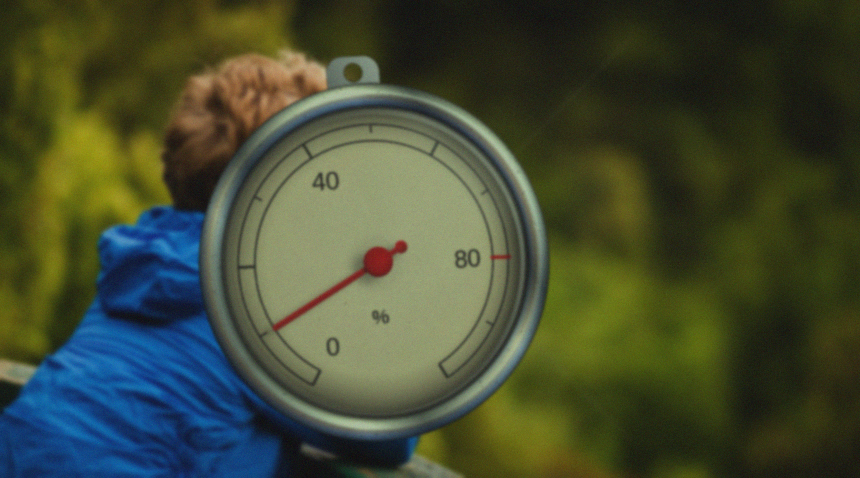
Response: 10 %
